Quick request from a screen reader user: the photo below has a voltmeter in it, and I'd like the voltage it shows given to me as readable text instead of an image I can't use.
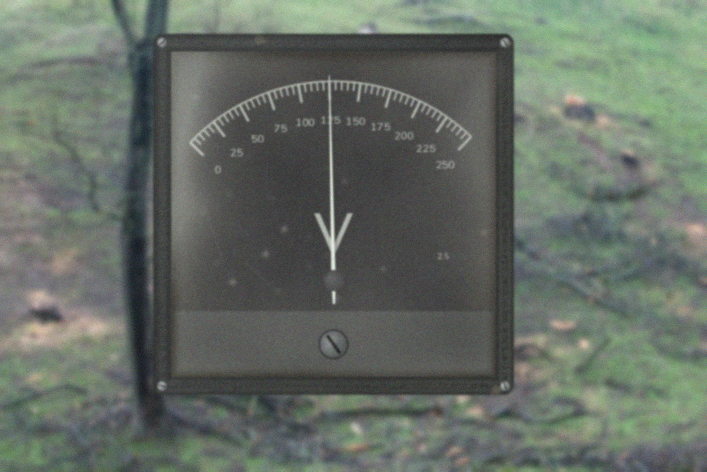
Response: 125 V
